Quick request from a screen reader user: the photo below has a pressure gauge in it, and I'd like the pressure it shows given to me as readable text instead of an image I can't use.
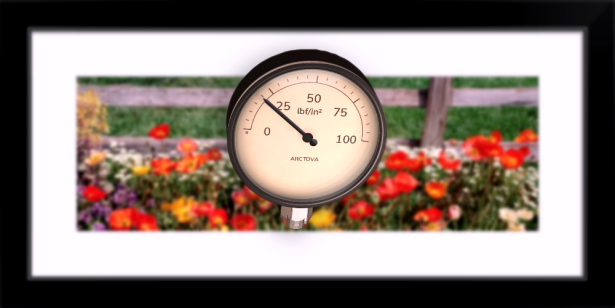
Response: 20 psi
